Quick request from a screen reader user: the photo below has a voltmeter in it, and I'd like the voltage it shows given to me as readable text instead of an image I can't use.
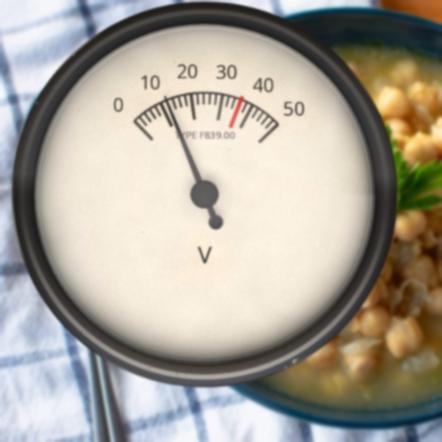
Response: 12 V
